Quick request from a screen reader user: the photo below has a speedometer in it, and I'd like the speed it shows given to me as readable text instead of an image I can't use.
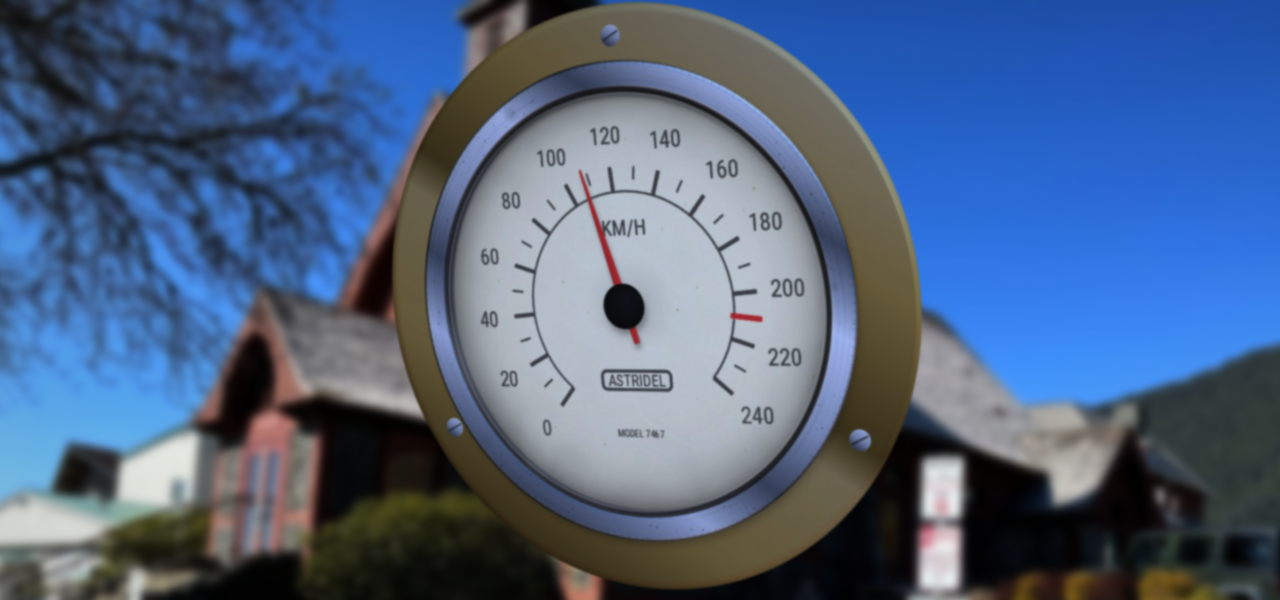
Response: 110 km/h
